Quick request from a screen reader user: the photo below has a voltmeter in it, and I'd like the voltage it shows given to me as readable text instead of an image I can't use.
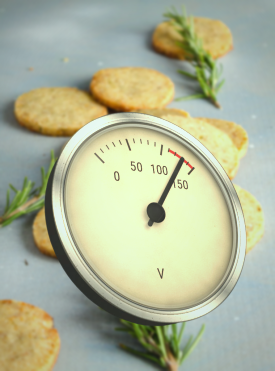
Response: 130 V
